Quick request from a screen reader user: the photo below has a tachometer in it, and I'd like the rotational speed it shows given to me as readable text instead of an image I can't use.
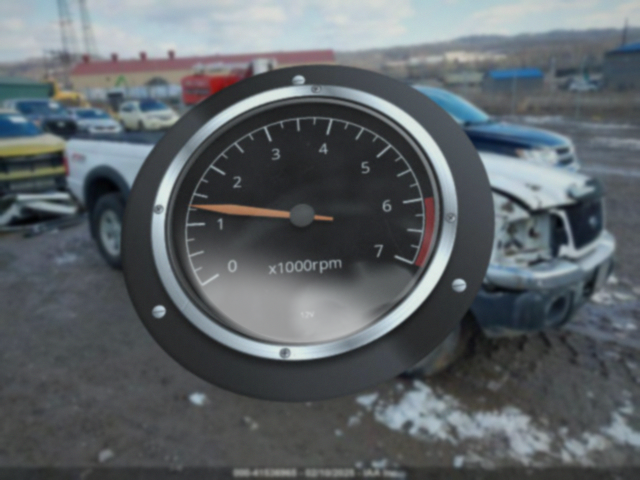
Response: 1250 rpm
